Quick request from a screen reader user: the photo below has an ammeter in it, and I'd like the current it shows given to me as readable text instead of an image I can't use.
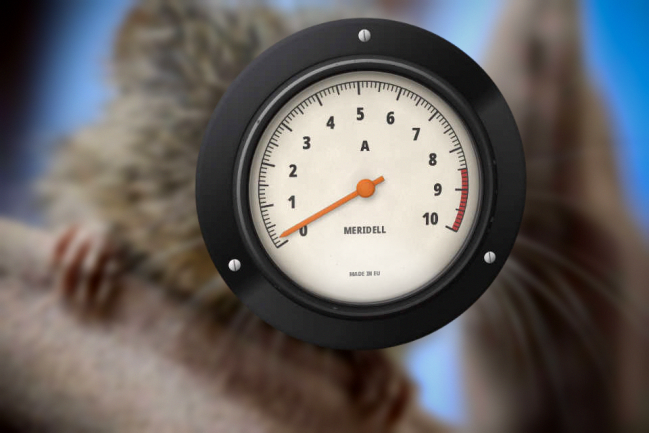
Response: 0.2 A
